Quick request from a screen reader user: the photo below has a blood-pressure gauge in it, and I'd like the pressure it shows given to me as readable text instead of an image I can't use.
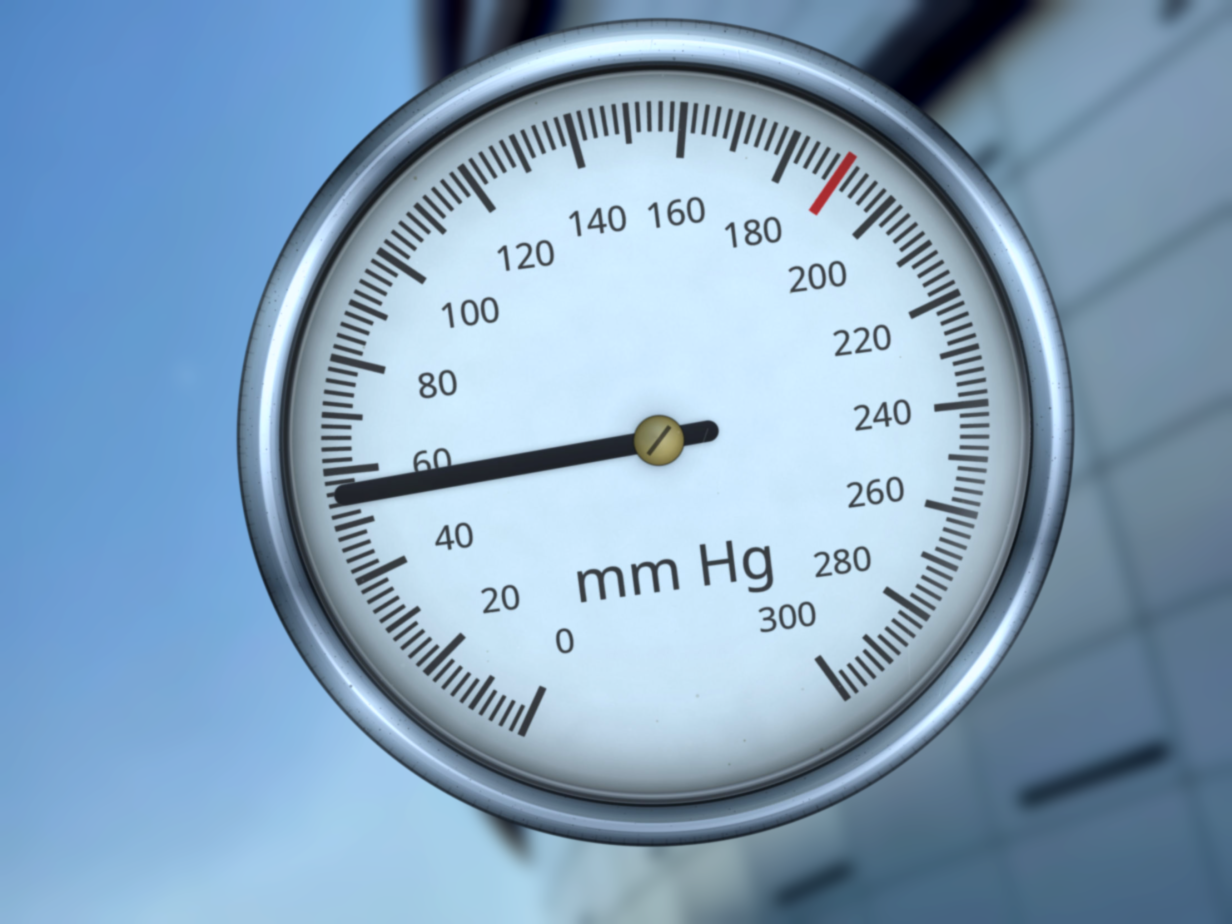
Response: 56 mmHg
